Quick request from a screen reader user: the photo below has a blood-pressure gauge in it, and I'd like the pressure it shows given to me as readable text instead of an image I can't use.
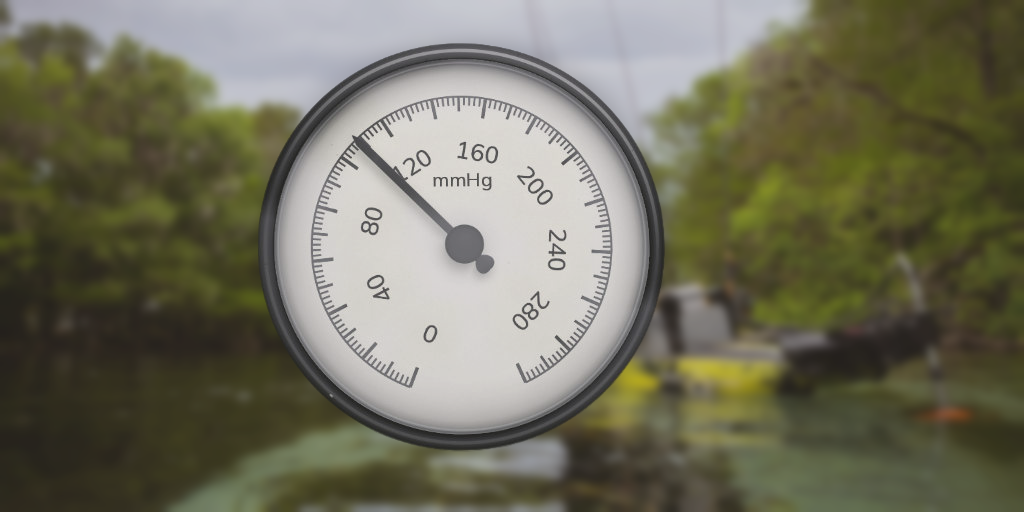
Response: 108 mmHg
